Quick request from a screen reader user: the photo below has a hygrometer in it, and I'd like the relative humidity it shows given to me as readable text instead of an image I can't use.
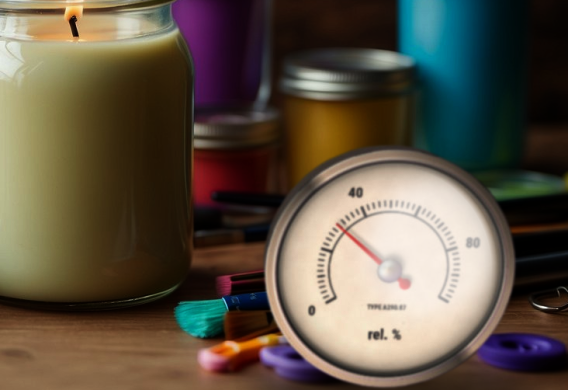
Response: 30 %
